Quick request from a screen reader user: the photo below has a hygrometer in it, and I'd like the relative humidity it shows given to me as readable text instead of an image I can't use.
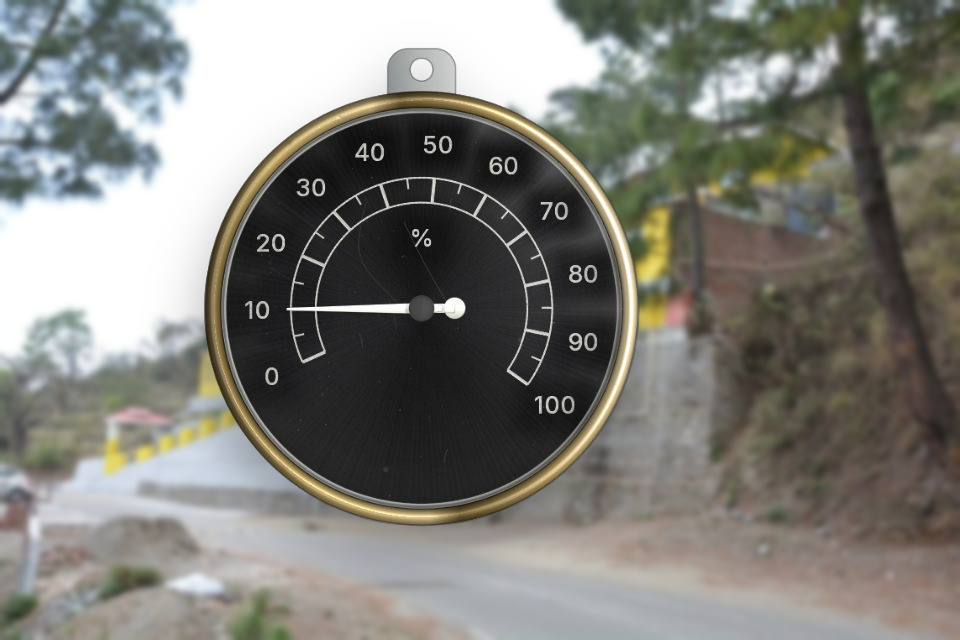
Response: 10 %
